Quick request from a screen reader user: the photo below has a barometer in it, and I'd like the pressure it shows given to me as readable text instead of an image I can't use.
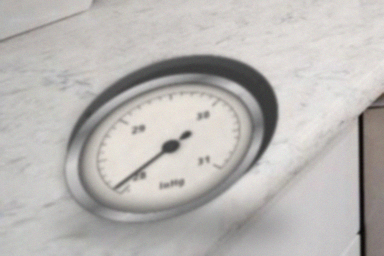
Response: 28.1 inHg
